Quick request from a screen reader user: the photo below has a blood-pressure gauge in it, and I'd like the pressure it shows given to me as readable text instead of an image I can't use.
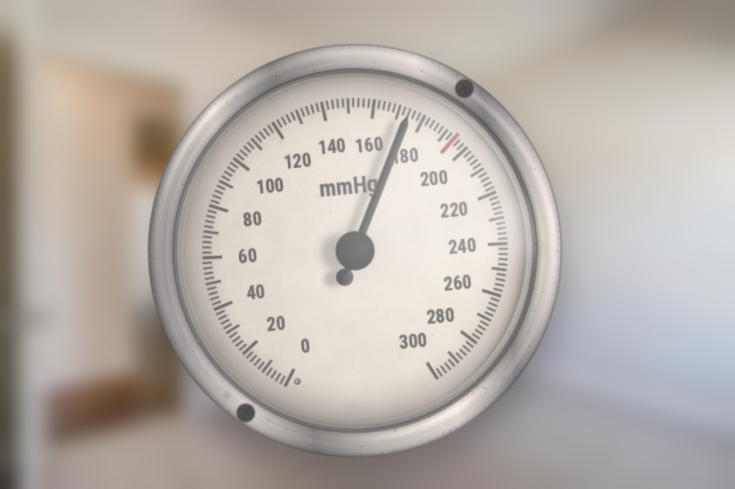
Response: 174 mmHg
